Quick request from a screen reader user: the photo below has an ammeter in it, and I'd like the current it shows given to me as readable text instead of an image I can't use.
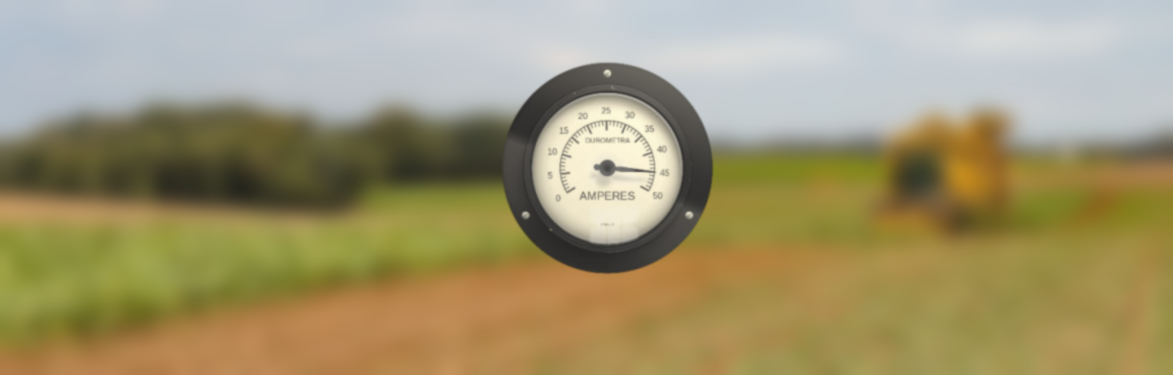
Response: 45 A
